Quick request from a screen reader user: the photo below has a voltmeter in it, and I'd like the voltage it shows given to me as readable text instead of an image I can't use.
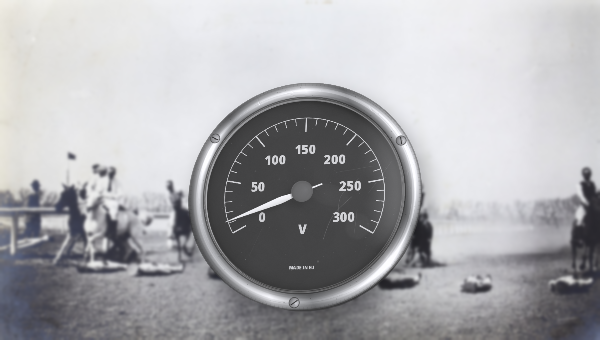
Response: 10 V
